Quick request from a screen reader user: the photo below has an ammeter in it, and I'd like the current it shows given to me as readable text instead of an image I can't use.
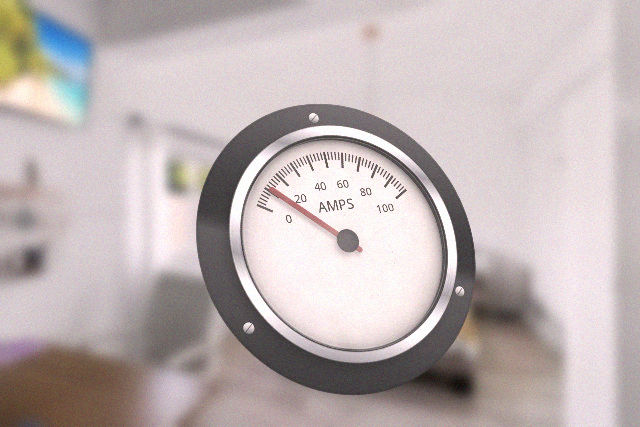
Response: 10 A
